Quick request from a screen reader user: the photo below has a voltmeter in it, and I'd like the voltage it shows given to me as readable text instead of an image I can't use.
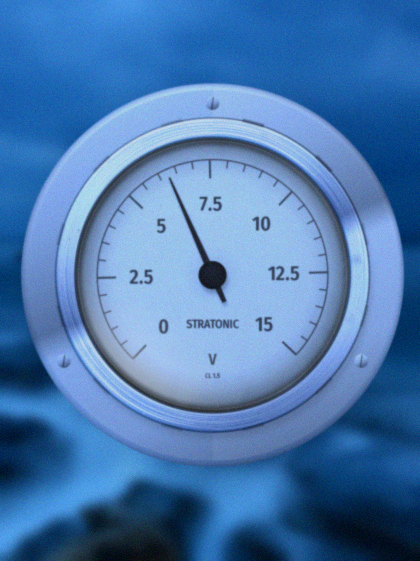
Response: 6.25 V
